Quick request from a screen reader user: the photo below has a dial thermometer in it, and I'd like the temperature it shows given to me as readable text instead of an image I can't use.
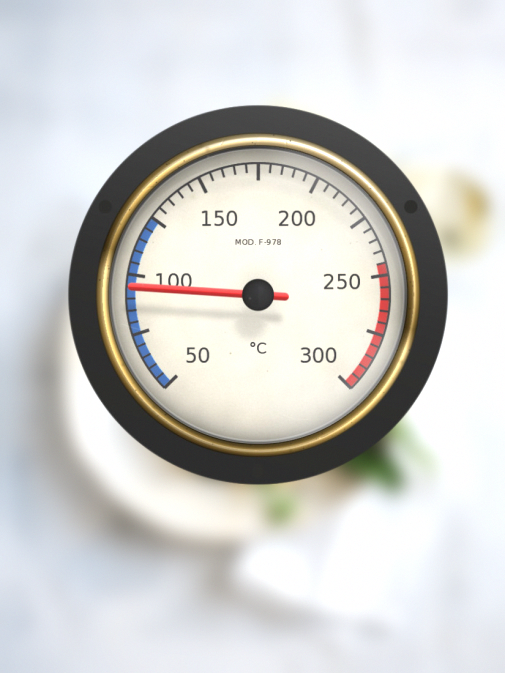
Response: 95 °C
